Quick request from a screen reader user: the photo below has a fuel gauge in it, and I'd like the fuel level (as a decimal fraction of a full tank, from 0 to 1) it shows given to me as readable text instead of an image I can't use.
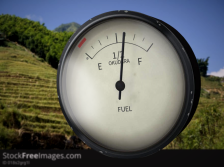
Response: 0.625
